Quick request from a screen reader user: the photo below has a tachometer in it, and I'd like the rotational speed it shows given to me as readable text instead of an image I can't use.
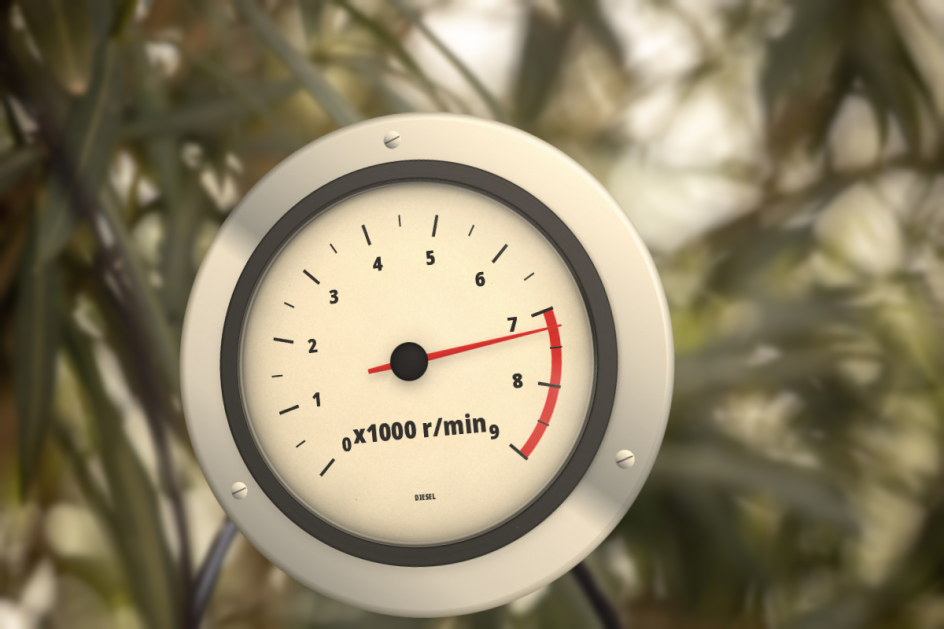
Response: 7250 rpm
